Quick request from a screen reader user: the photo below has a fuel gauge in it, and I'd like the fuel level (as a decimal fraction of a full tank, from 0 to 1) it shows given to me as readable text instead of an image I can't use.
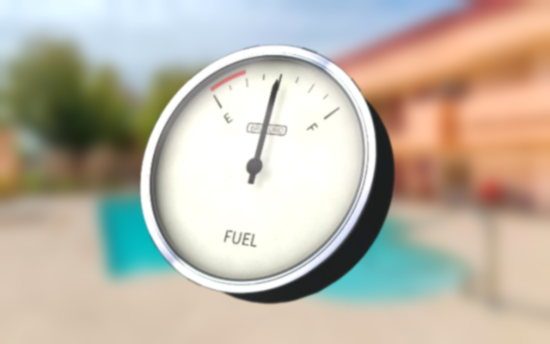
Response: 0.5
